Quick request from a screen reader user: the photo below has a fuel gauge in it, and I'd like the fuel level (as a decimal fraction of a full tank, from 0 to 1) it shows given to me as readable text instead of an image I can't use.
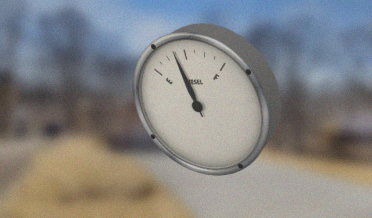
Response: 0.375
